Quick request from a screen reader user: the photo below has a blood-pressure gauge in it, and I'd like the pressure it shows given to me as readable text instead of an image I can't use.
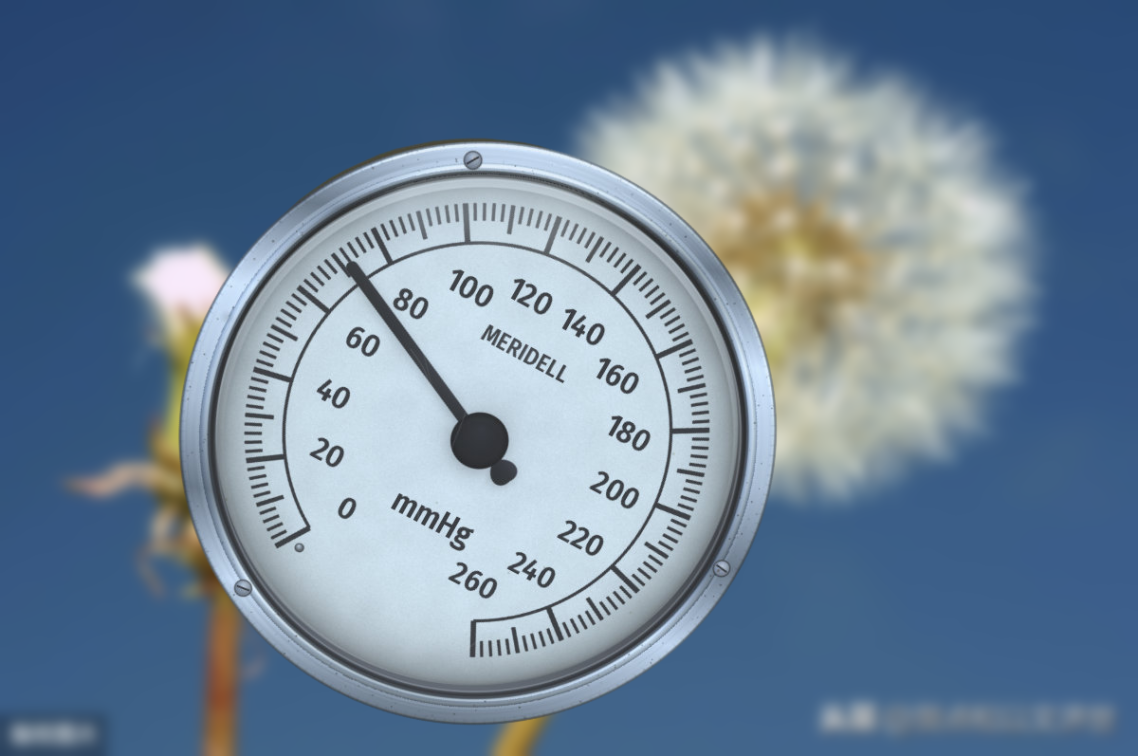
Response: 72 mmHg
